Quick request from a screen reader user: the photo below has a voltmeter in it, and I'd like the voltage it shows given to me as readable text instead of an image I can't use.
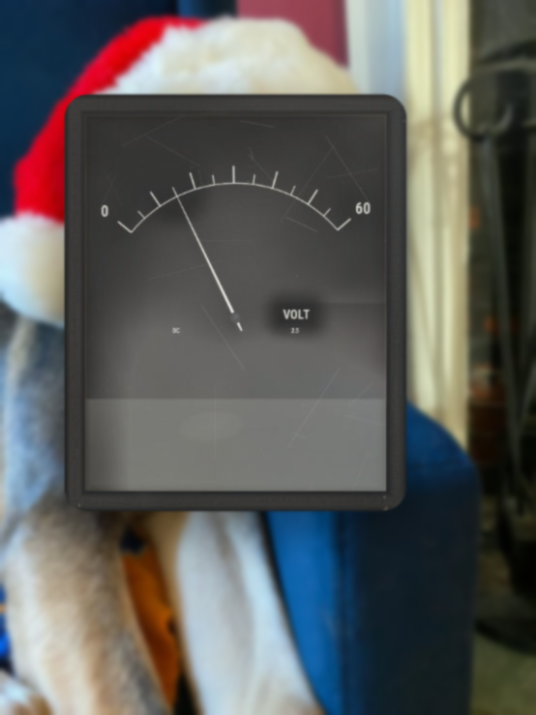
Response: 15 V
